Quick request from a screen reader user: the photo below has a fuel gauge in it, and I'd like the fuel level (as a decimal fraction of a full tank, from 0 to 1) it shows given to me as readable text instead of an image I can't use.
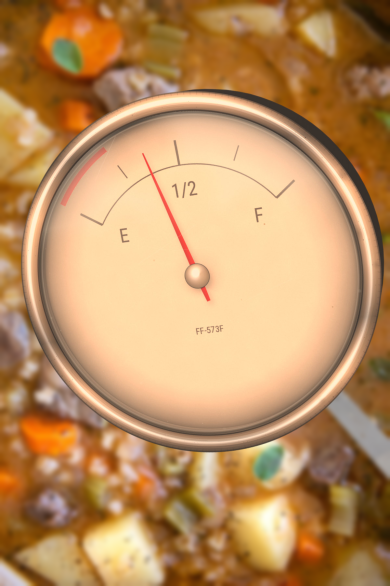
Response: 0.375
